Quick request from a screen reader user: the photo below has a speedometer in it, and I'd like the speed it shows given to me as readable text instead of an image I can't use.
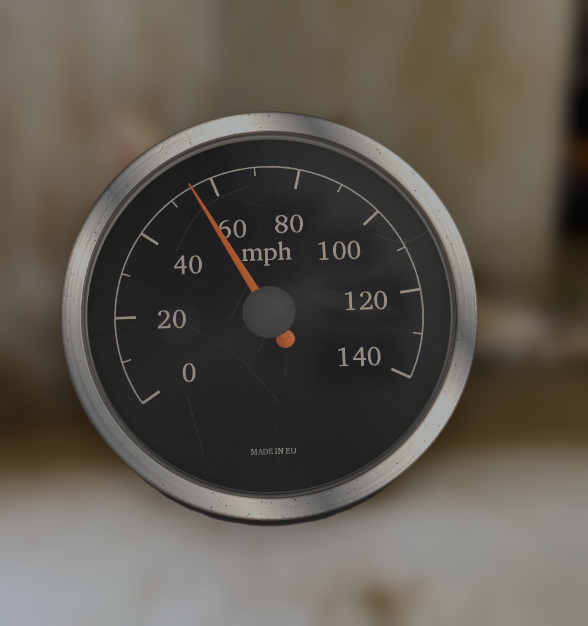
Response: 55 mph
